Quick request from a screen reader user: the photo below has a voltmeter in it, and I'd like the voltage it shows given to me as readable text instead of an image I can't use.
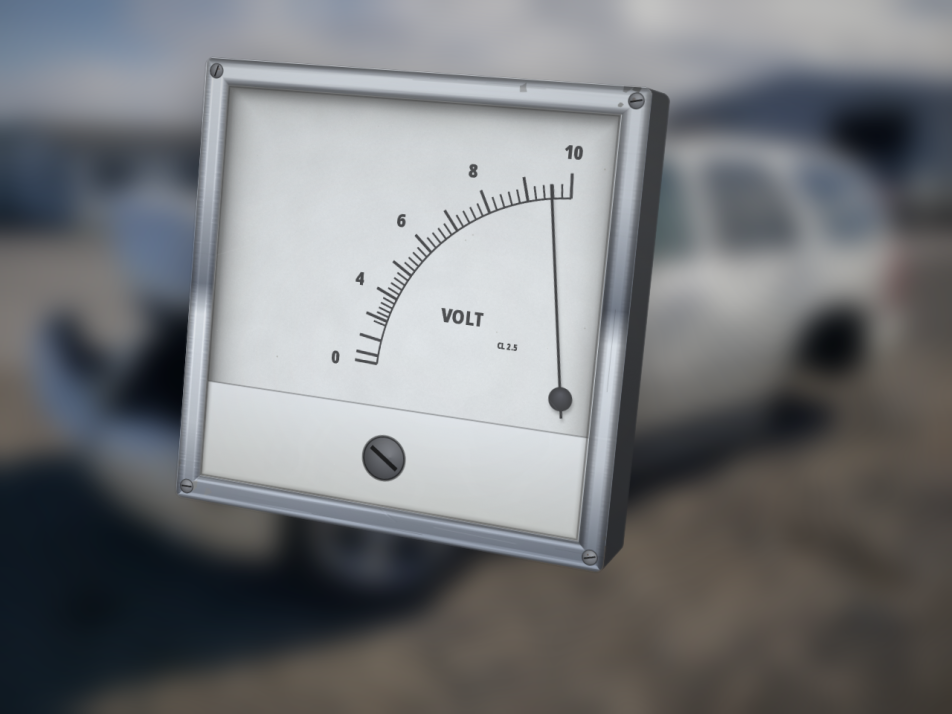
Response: 9.6 V
